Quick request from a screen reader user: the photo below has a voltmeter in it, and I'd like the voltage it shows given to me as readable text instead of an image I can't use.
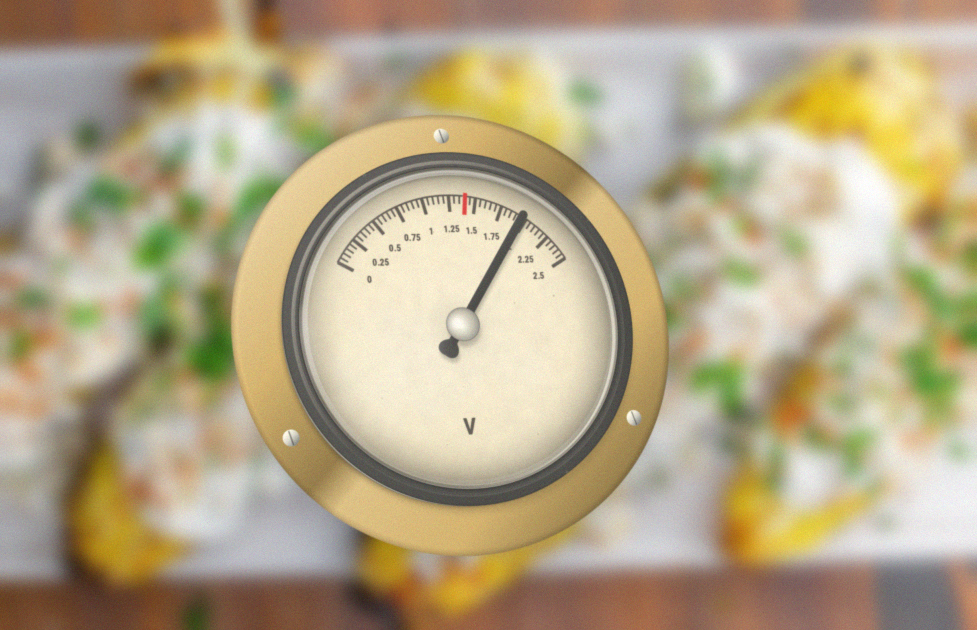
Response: 1.95 V
